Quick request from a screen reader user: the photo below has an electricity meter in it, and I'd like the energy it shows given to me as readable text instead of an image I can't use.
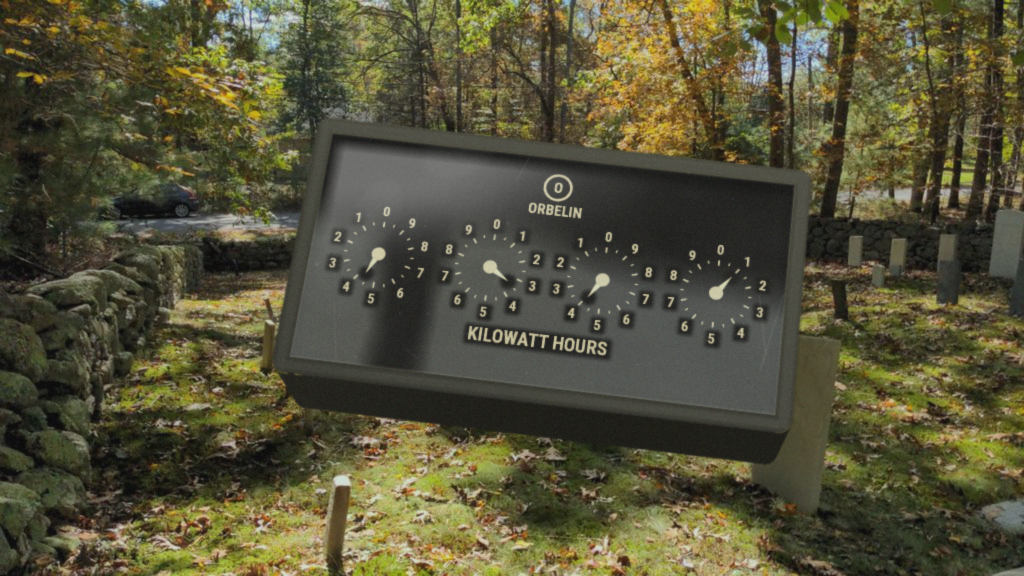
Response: 4341 kWh
